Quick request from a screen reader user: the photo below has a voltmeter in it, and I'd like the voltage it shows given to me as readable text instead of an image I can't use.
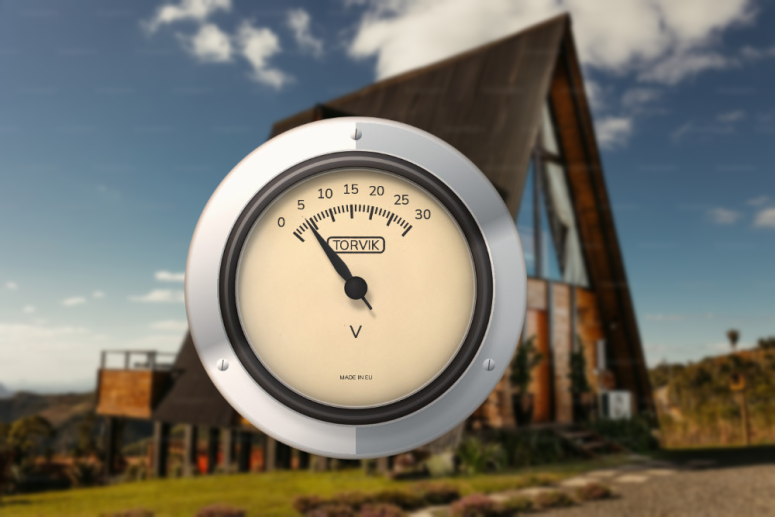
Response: 4 V
